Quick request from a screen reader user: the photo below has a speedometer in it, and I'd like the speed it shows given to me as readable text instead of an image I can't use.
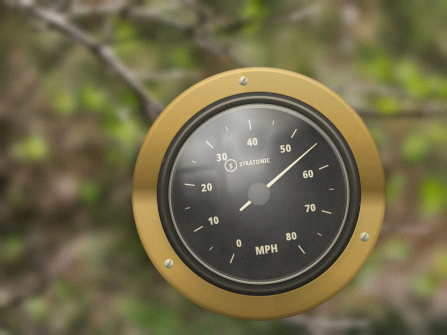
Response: 55 mph
